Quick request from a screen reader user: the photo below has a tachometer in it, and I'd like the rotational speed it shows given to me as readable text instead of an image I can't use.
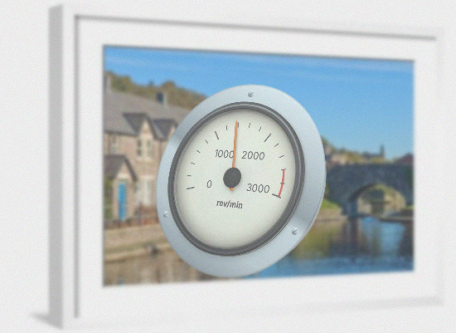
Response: 1400 rpm
